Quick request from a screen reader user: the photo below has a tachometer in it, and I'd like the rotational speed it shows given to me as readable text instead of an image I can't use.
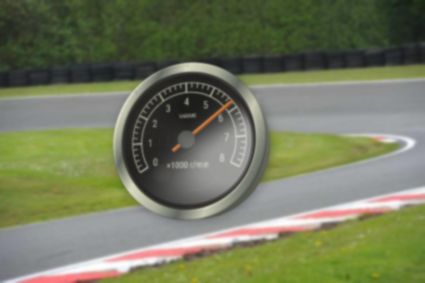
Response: 5800 rpm
